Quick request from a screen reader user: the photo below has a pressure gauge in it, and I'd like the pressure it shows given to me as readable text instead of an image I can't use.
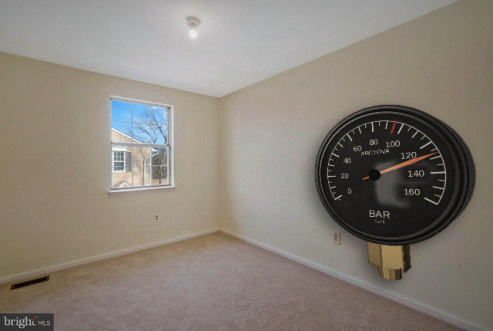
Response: 127.5 bar
